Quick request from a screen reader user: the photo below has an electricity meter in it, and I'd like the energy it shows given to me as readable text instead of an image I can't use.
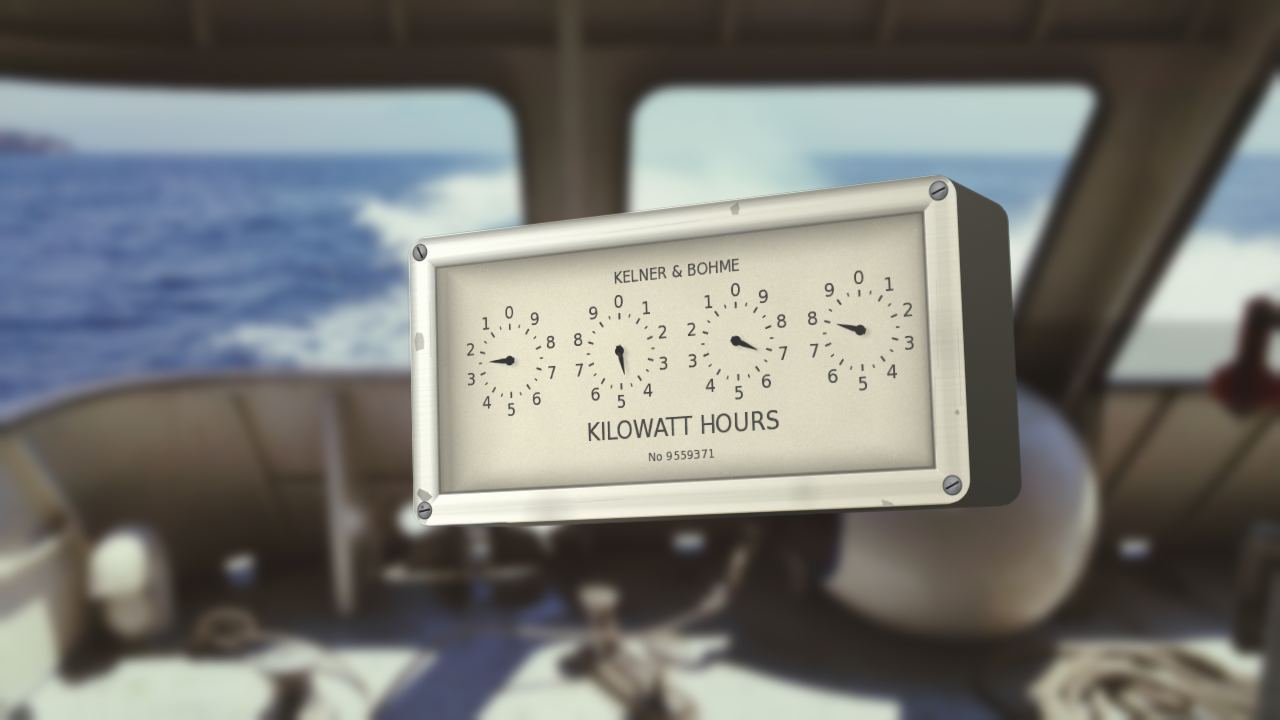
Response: 2468 kWh
